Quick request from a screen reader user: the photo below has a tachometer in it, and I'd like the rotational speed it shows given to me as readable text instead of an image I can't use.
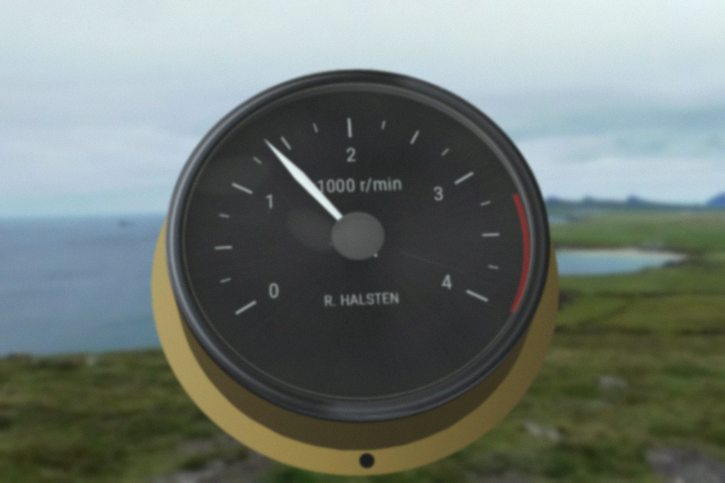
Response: 1375 rpm
